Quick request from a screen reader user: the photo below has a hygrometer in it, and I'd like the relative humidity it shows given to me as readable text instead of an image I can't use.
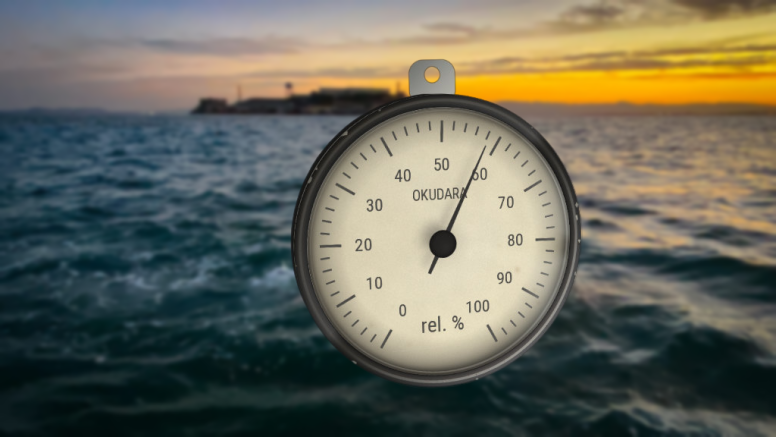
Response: 58 %
